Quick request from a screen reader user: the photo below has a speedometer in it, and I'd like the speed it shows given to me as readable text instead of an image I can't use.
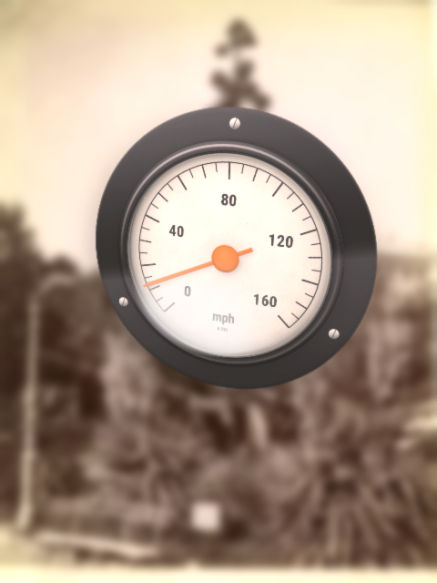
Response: 12.5 mph
